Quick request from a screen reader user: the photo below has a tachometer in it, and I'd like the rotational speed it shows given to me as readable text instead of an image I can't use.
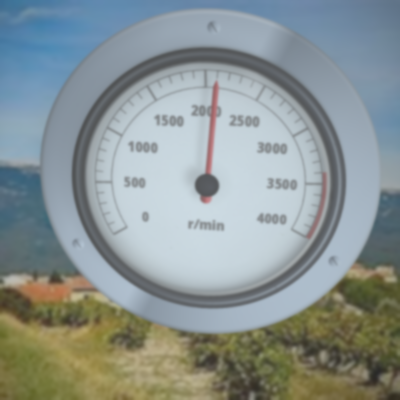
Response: 2100 rpm
